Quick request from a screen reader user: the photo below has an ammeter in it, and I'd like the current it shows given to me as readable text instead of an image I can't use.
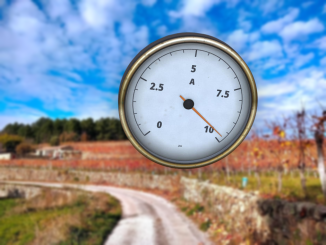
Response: 9.75 A
